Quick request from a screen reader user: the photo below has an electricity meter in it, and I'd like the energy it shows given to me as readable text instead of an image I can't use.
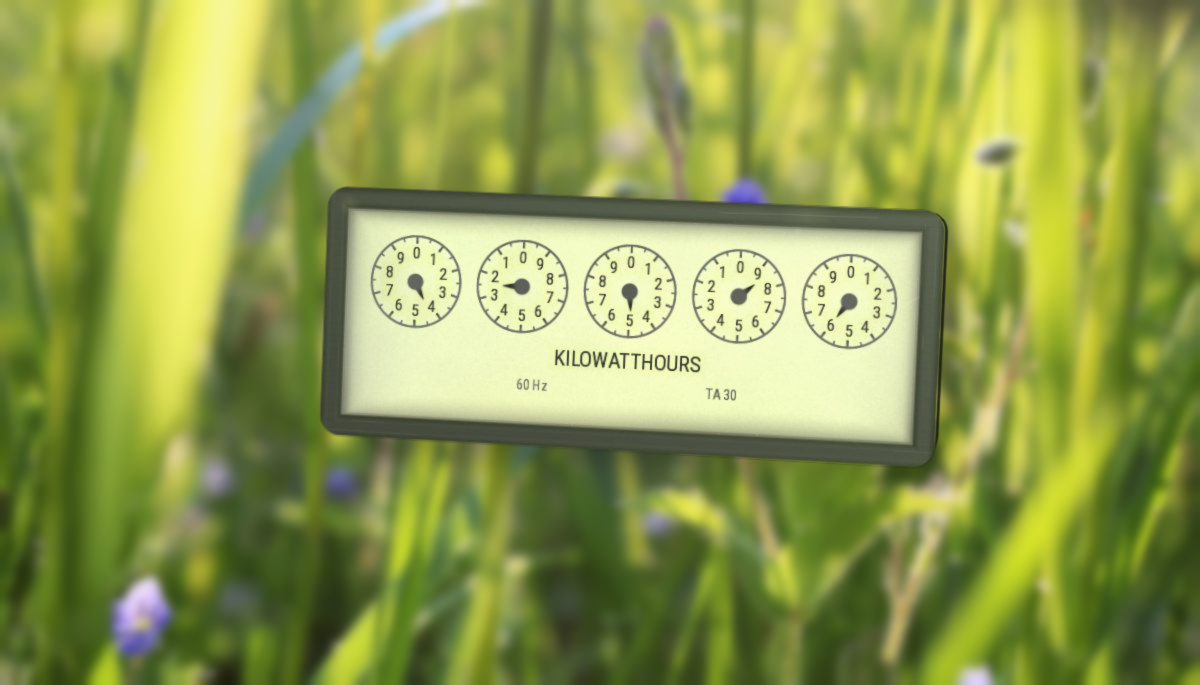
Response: 42486 kWh
